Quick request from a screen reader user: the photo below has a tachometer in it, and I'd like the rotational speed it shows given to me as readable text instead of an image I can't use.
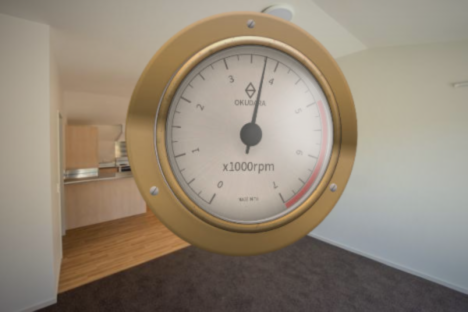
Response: 3750 rpm
